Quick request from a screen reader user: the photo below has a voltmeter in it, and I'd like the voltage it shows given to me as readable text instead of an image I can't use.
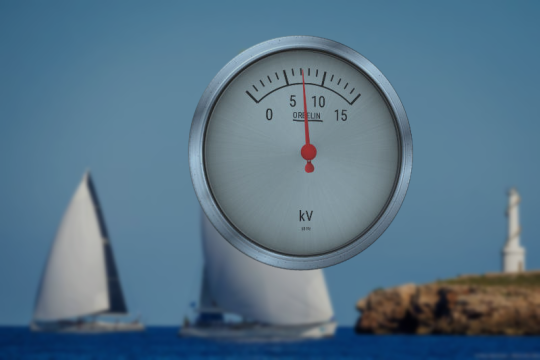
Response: 7 kV
